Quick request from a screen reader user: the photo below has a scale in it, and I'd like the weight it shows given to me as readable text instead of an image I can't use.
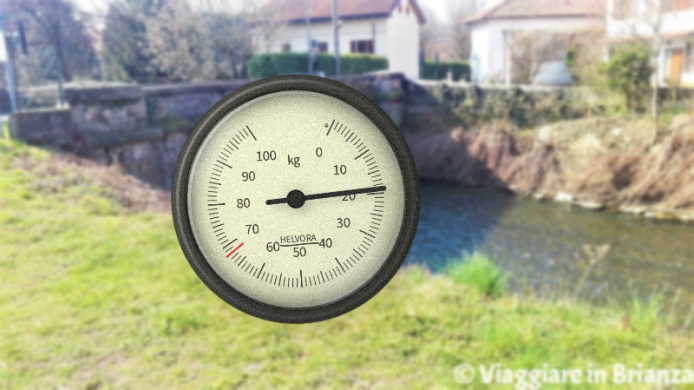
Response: 19 kg
